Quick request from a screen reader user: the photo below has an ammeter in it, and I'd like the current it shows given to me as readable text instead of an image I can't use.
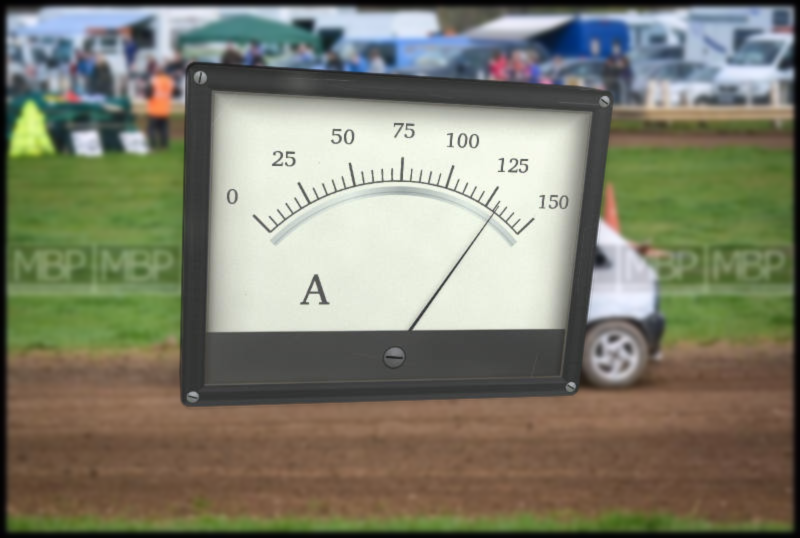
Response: 130 A
